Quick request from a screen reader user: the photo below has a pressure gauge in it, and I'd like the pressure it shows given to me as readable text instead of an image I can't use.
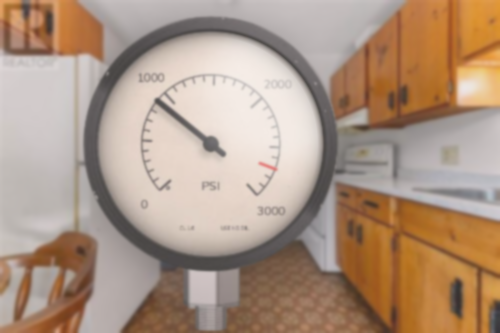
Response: 900 psi
